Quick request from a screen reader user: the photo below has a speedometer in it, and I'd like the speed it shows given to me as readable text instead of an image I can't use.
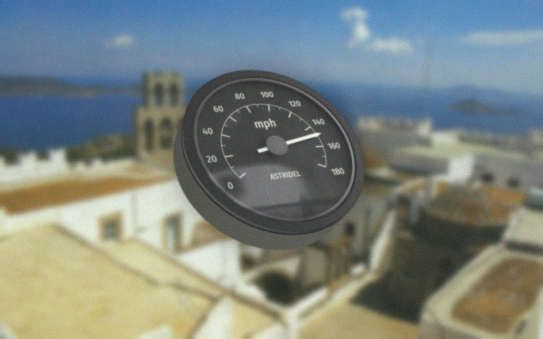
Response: 150 mph
